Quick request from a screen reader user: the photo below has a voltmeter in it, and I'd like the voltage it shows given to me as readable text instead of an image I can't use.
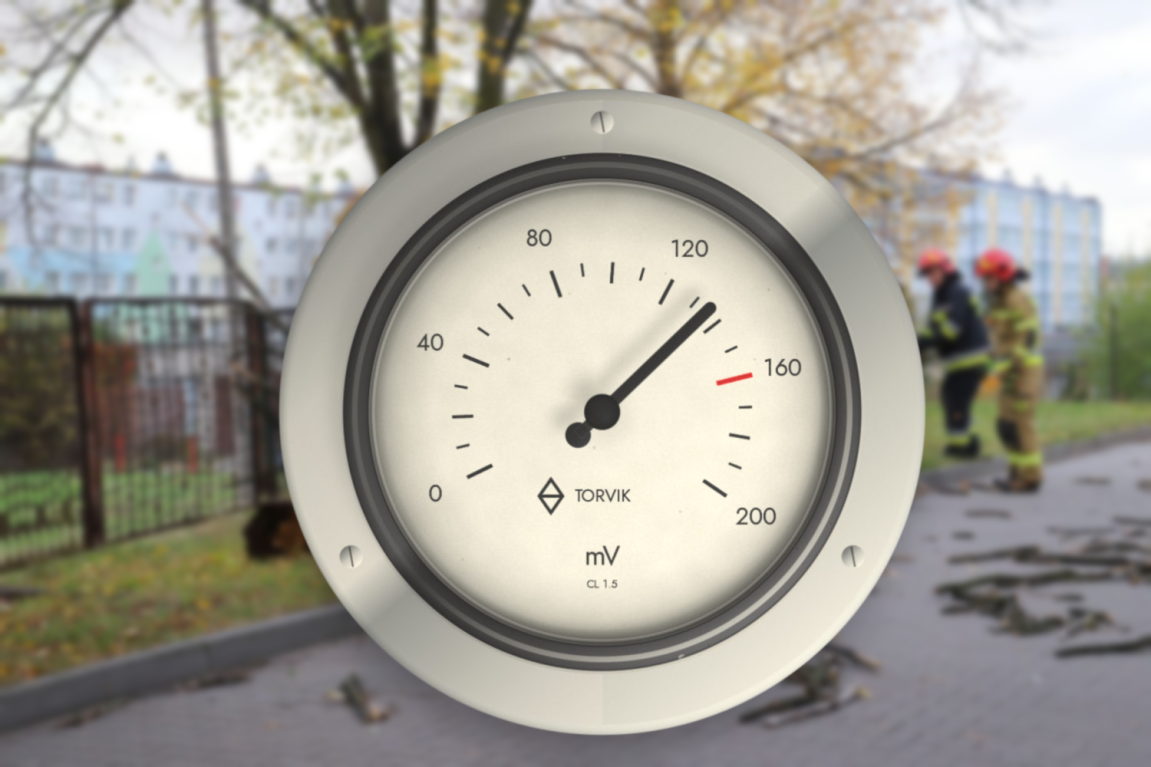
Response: 135 mV
